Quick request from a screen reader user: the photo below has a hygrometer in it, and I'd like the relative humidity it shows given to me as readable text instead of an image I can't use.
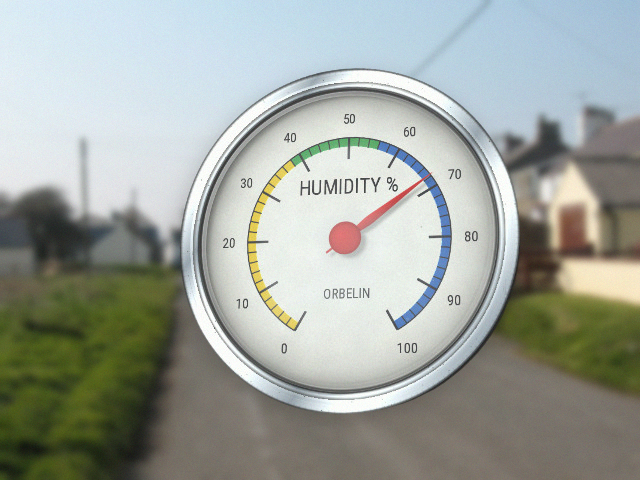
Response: 68 %
